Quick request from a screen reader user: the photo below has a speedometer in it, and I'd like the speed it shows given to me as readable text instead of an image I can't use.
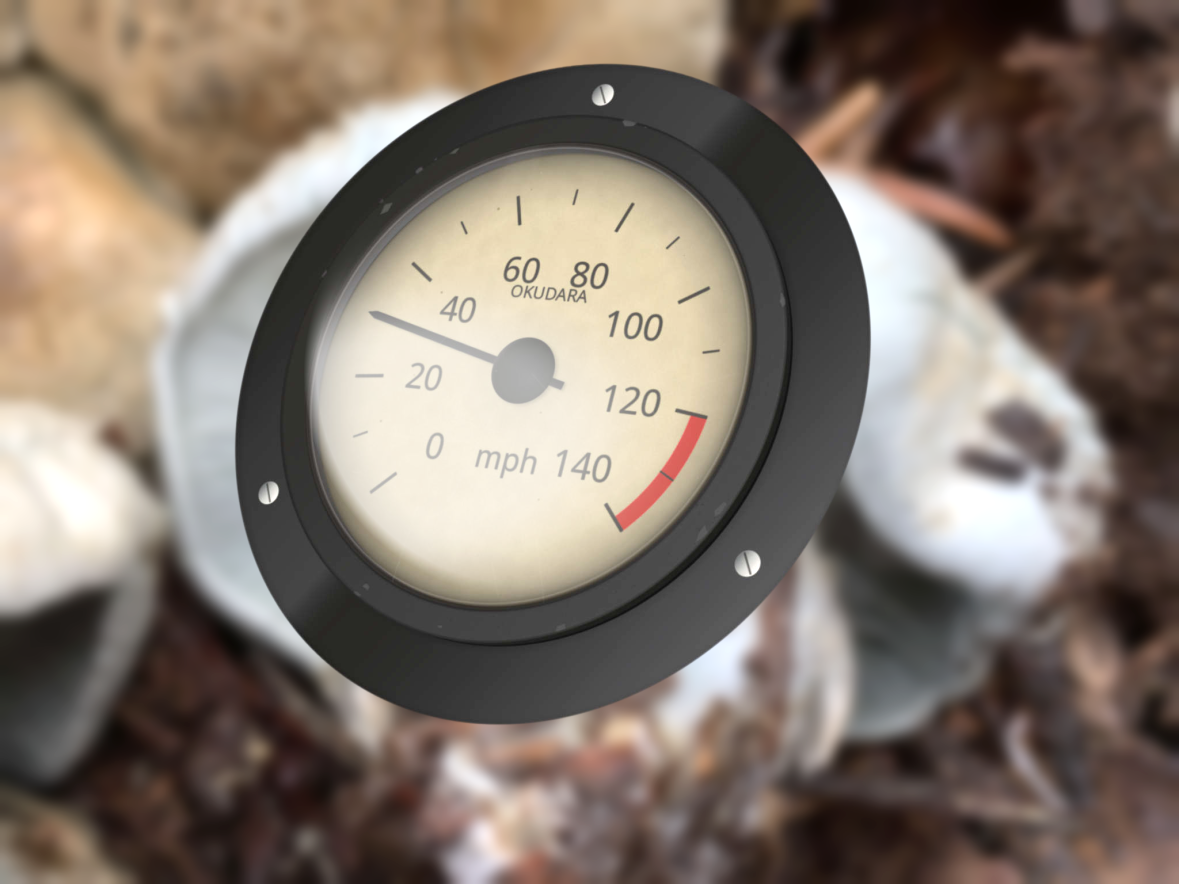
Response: 30 mph
